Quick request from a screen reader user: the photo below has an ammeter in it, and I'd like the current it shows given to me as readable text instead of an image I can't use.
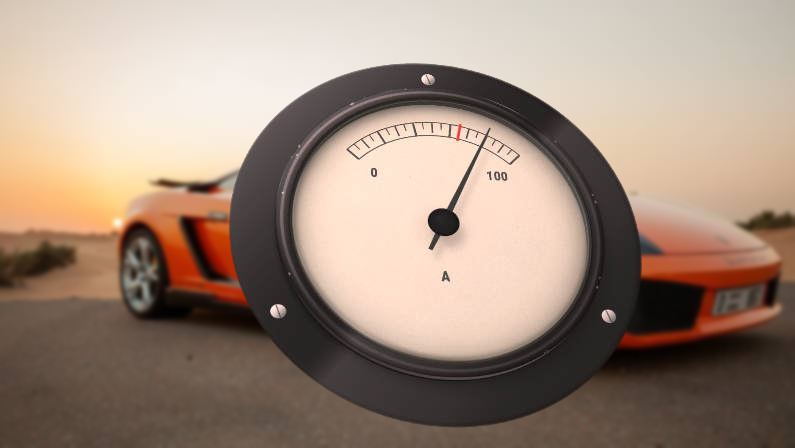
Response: 80 A
